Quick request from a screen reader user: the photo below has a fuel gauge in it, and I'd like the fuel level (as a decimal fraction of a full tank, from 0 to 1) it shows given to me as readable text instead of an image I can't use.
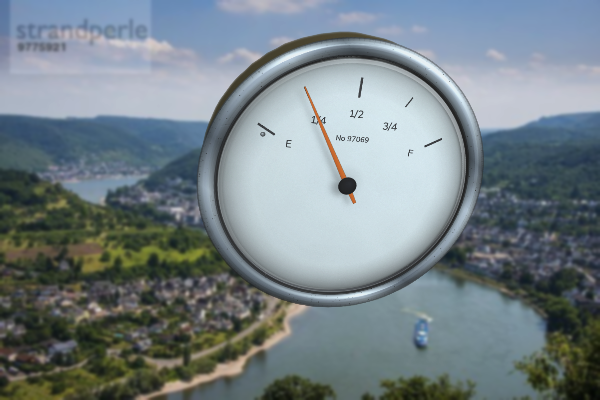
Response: 0.25
